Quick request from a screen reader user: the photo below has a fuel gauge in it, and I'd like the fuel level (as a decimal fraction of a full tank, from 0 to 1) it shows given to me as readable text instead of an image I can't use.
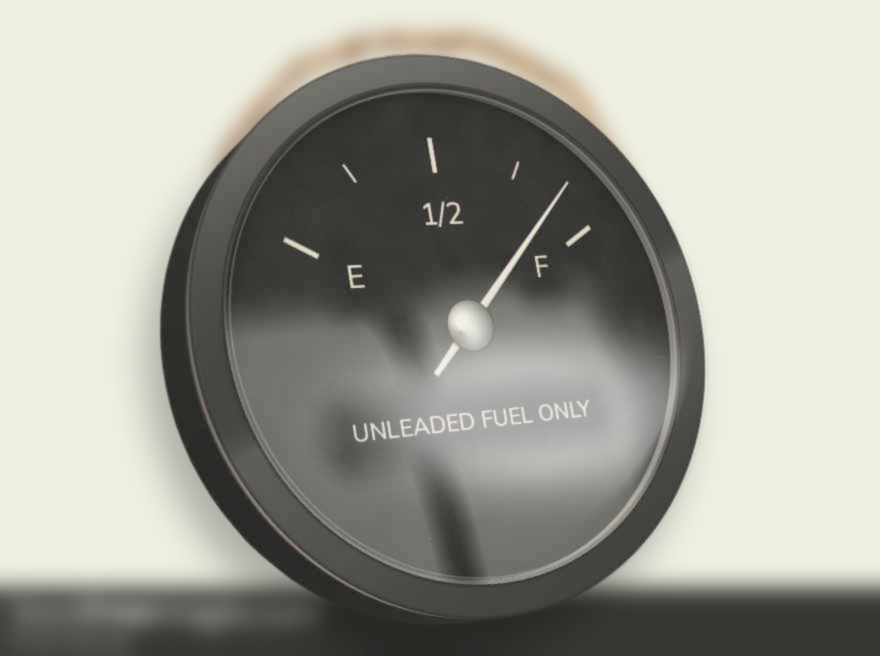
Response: 0.875
